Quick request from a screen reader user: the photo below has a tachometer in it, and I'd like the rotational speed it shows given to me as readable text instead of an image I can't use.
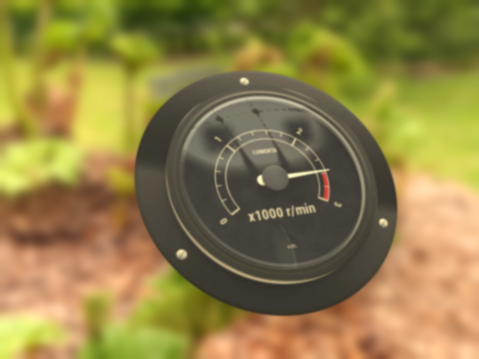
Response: 2600 rpm
